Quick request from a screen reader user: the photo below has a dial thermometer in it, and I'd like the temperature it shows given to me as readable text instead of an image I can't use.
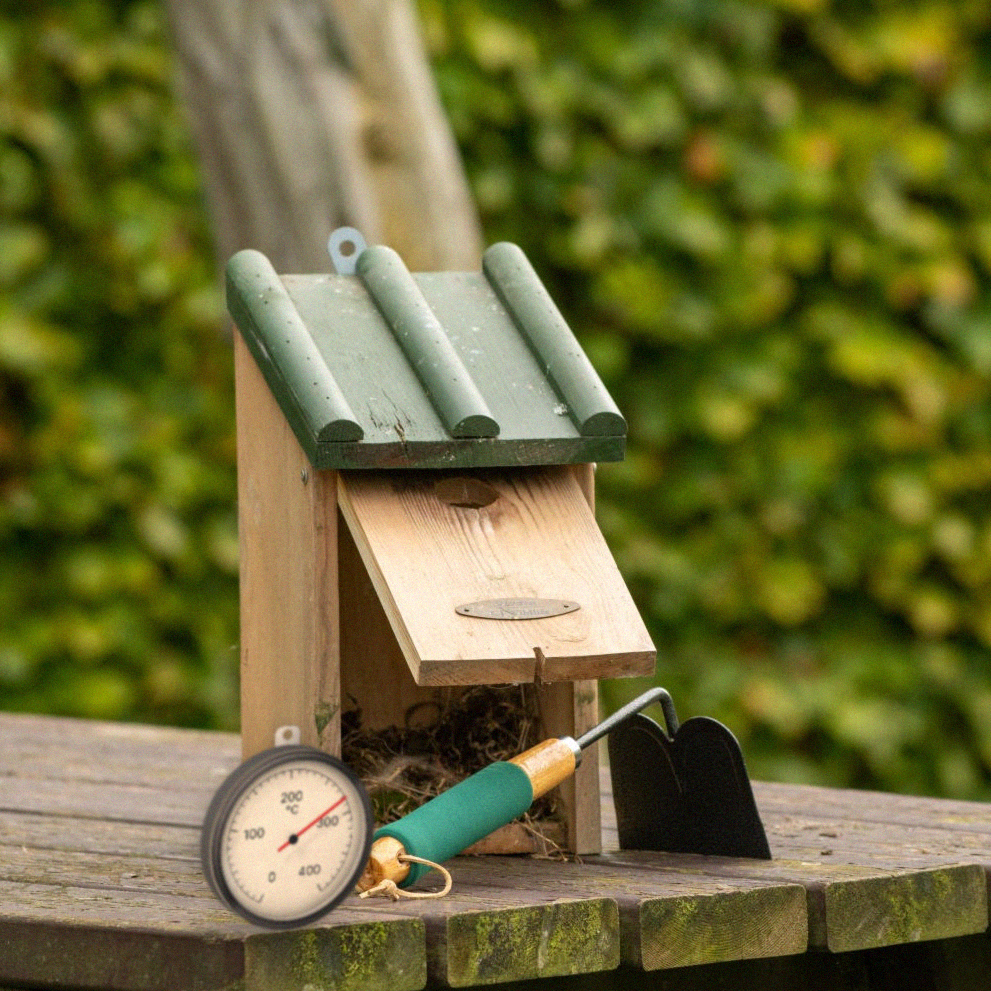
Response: 280 °C
